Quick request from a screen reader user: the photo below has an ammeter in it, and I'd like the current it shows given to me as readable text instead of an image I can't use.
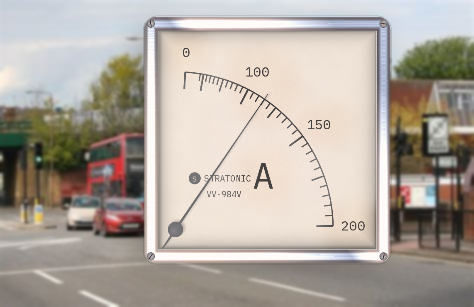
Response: 115 A
